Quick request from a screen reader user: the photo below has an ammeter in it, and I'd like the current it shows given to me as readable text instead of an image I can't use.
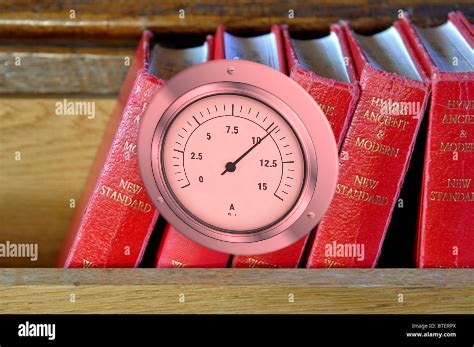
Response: 10.25 A
